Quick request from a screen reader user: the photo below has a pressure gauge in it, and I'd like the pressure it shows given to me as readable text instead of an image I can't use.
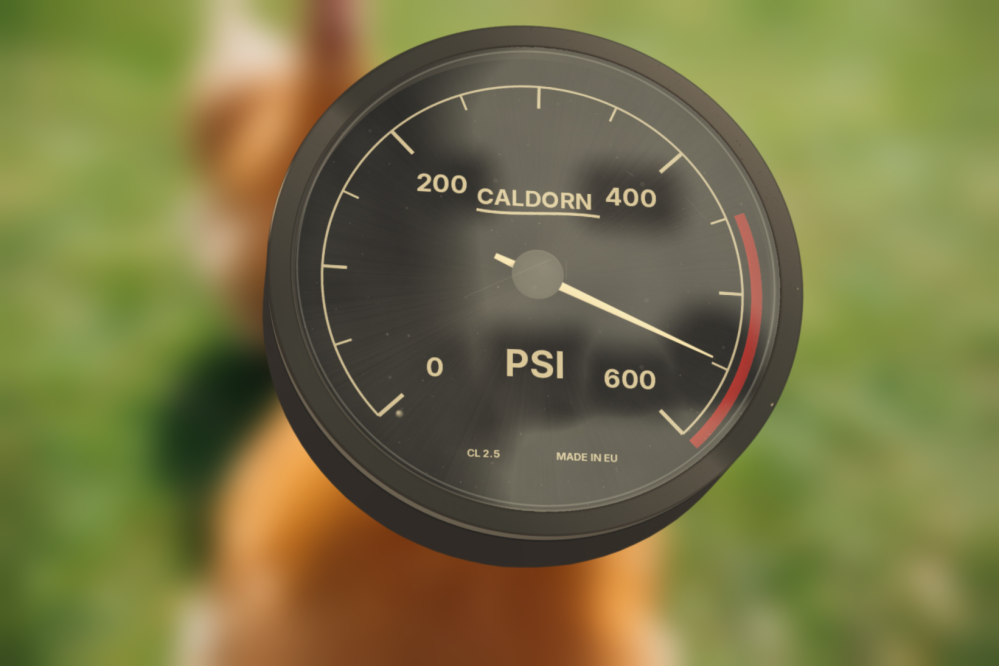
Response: 550 psi
